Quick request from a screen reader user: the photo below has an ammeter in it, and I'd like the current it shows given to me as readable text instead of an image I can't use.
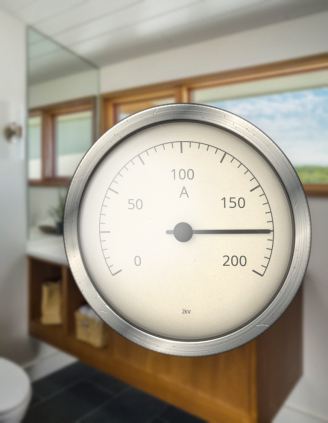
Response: 175 A
